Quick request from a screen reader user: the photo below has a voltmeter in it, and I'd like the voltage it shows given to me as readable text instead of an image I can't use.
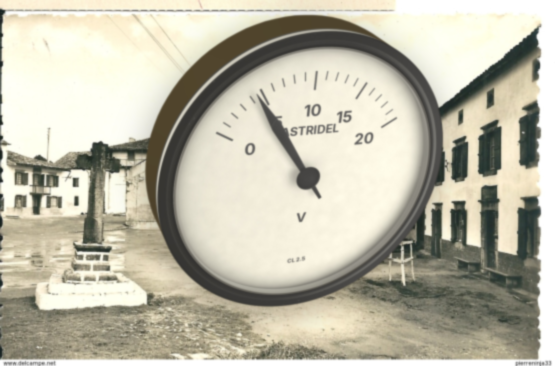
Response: 4.5 V
